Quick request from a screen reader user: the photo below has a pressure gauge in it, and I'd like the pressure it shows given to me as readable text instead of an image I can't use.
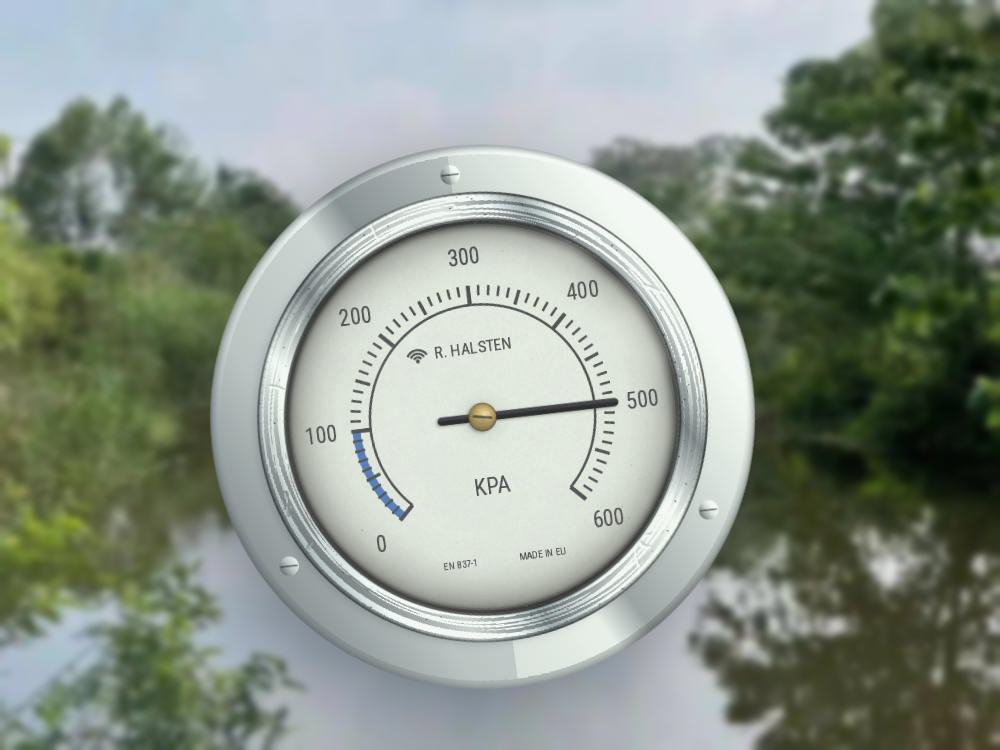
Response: 500 kPa
